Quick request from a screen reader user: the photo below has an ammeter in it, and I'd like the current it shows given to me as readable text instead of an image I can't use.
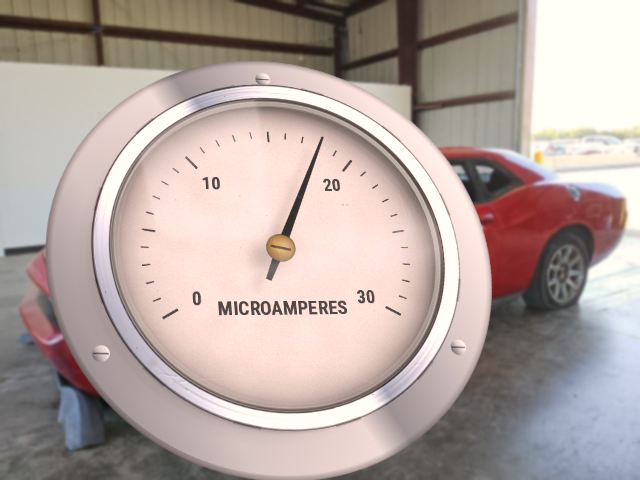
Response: 18 µA
